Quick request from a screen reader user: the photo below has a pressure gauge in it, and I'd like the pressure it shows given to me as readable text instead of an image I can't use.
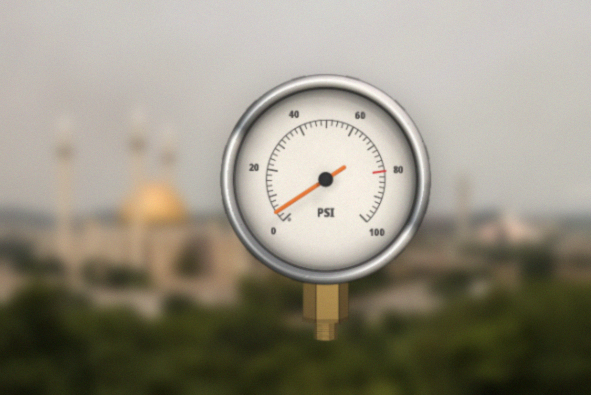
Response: 4 psi
